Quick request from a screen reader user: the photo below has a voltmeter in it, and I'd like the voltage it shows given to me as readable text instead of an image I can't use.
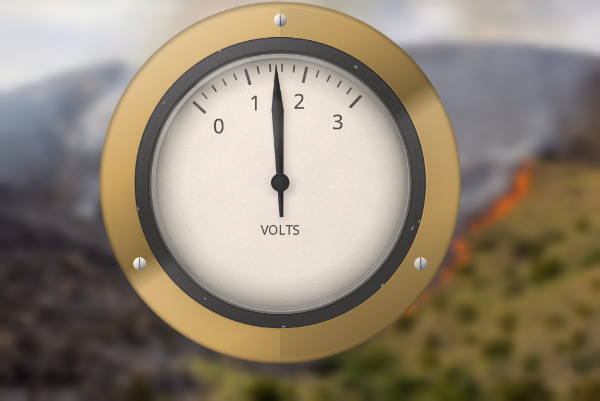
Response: 1.5 V
